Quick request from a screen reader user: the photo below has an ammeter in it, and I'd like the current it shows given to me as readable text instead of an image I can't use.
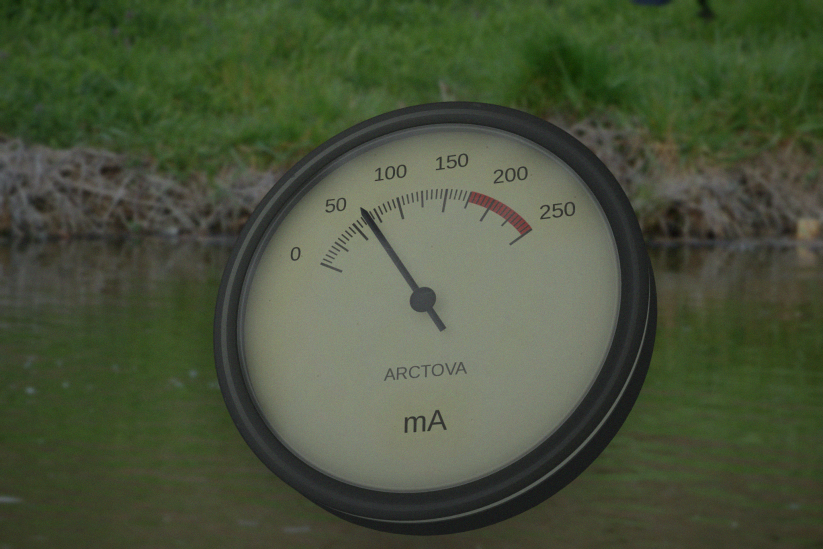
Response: 65 mA
